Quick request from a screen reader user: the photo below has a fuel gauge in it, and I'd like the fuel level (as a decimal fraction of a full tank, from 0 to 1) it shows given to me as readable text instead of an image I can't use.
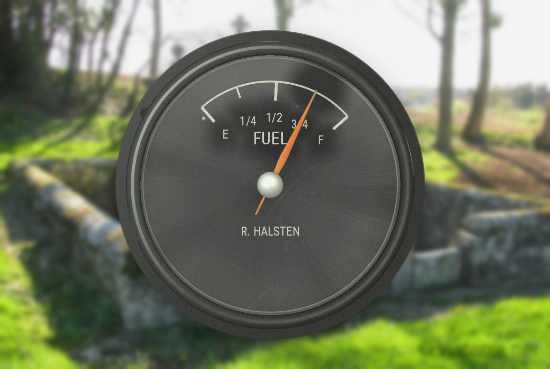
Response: 0.75
